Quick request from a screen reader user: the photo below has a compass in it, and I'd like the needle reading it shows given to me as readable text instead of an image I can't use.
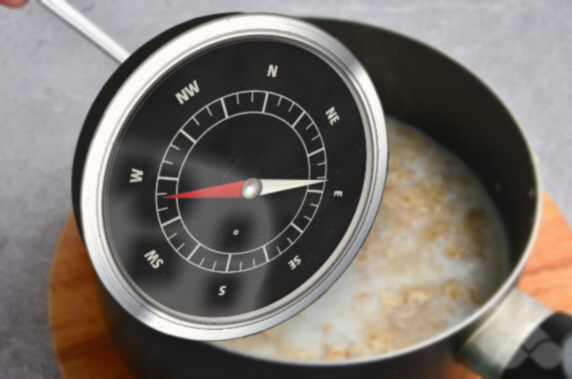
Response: 260 °
